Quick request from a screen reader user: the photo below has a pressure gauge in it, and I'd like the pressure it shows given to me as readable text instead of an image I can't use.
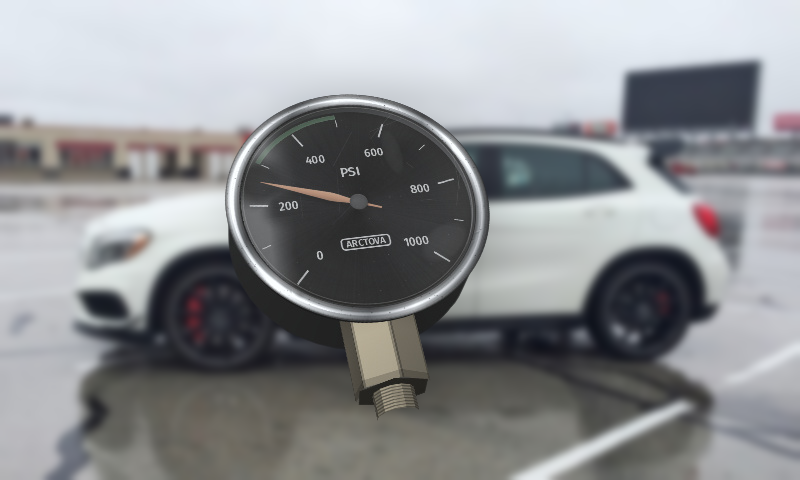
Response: 250 psi
